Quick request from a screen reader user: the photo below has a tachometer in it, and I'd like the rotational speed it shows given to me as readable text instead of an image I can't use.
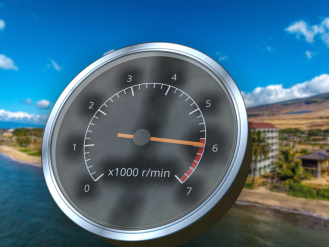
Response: 6000 rpm
